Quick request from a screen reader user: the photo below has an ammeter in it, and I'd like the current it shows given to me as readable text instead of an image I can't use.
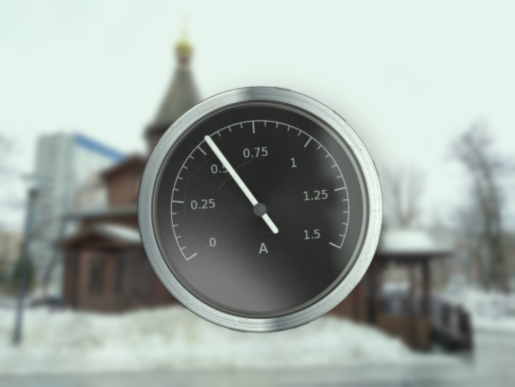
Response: 0.55 A
